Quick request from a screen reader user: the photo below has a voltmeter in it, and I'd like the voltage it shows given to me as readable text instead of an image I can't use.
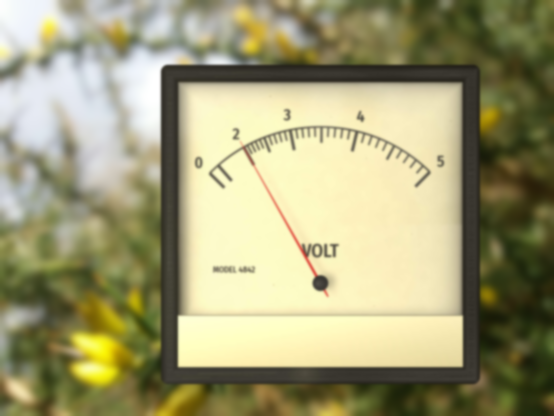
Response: 2 V
